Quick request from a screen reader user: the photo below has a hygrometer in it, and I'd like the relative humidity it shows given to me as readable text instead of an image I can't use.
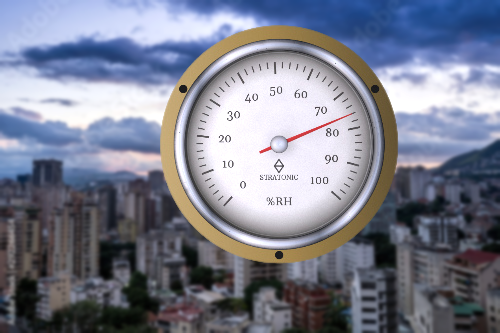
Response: 76 %
